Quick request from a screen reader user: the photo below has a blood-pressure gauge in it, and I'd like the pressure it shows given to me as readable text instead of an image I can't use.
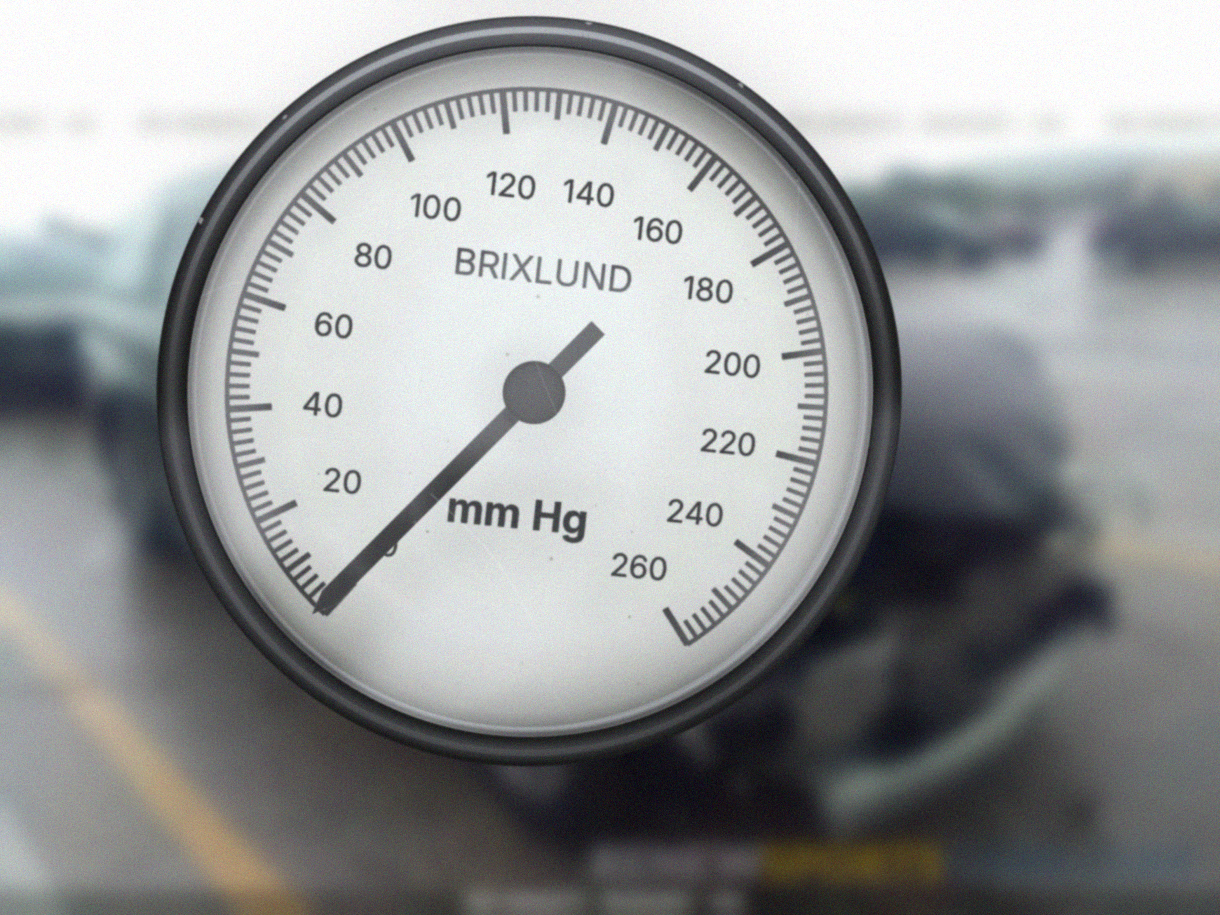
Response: 2 mmHg
